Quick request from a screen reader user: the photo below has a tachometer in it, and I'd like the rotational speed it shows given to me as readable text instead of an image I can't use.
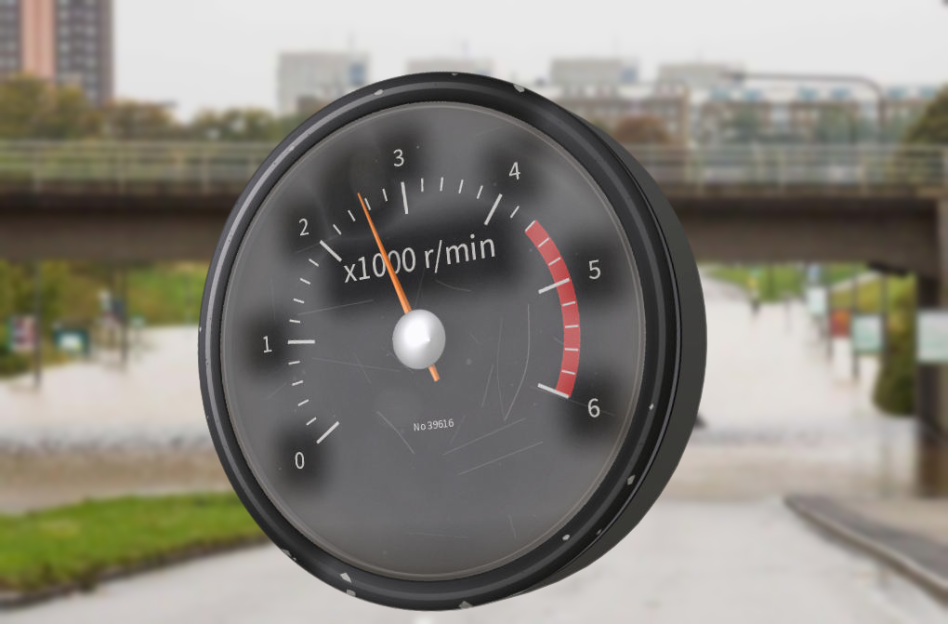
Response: 2600 rpm
